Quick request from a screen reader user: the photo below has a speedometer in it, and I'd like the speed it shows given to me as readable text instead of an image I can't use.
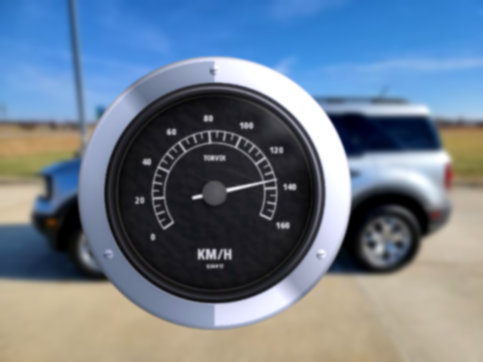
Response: 135 km/h
